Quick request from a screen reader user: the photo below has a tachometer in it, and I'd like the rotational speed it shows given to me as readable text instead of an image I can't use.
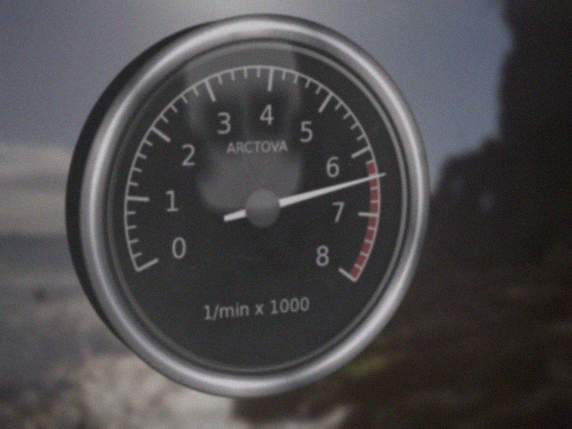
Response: 6400 rpm
